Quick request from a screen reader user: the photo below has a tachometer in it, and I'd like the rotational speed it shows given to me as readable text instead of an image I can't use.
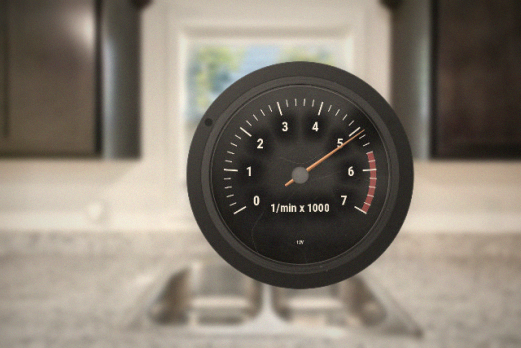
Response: 5100 rpm
